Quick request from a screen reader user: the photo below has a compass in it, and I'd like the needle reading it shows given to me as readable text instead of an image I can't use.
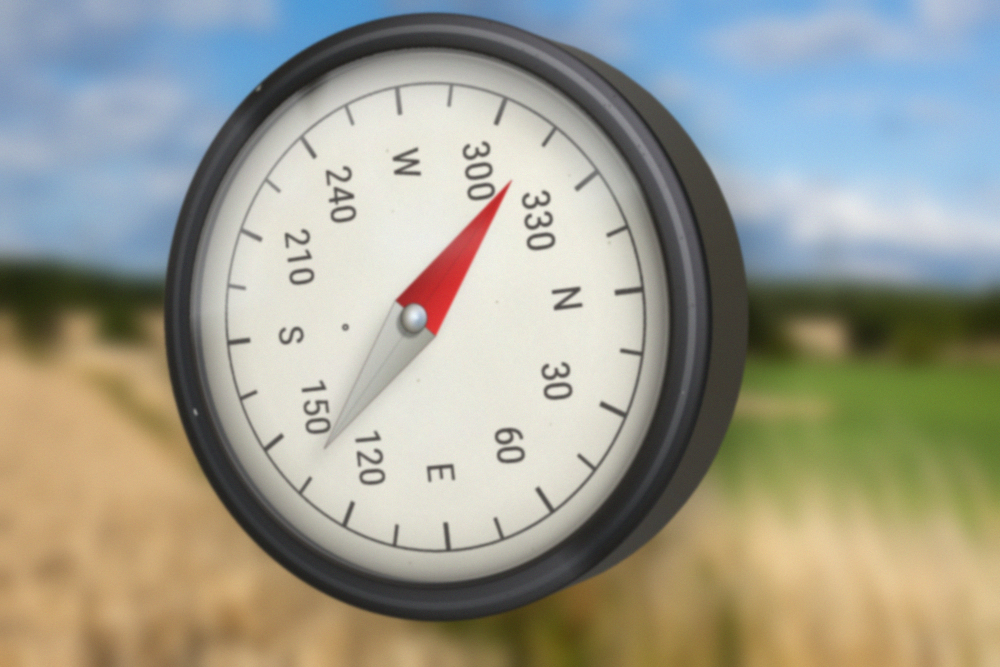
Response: 315 °
